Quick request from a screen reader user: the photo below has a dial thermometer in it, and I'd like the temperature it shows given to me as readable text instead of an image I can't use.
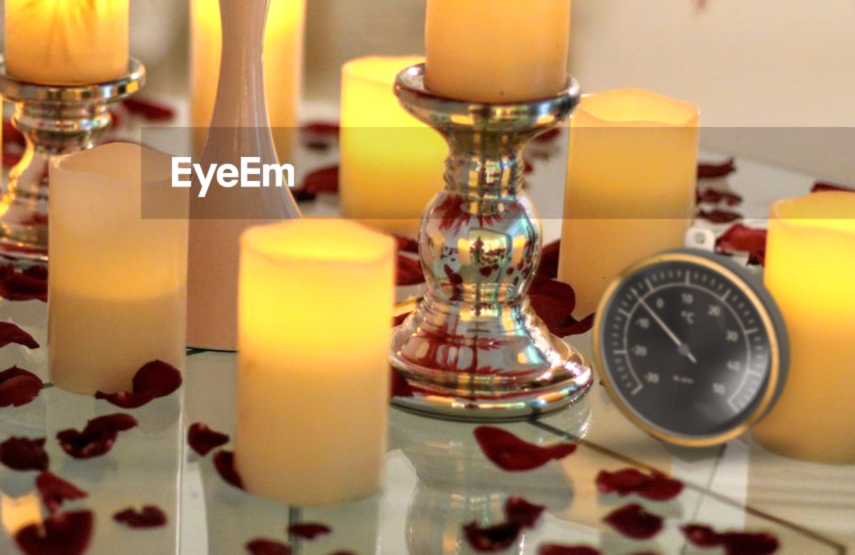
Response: -4 °C
